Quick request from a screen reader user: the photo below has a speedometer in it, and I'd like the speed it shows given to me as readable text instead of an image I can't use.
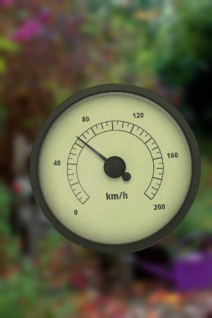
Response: 65 km/h
